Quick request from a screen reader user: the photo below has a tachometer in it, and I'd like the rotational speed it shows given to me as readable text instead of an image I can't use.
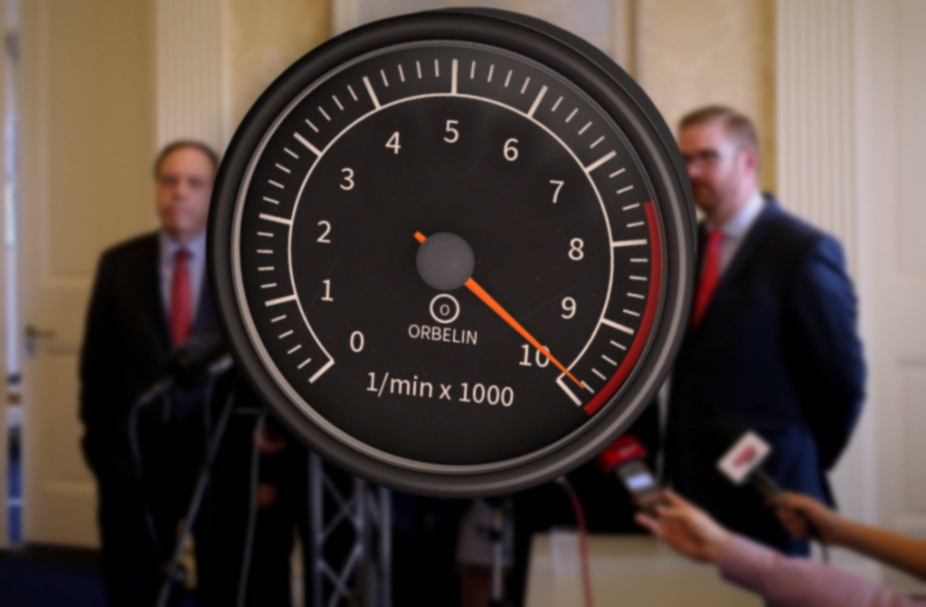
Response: 9800 rpm
